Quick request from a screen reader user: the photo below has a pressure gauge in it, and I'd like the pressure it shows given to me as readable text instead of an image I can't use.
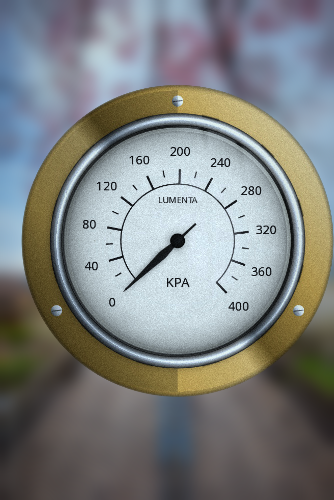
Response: 0 kPa
